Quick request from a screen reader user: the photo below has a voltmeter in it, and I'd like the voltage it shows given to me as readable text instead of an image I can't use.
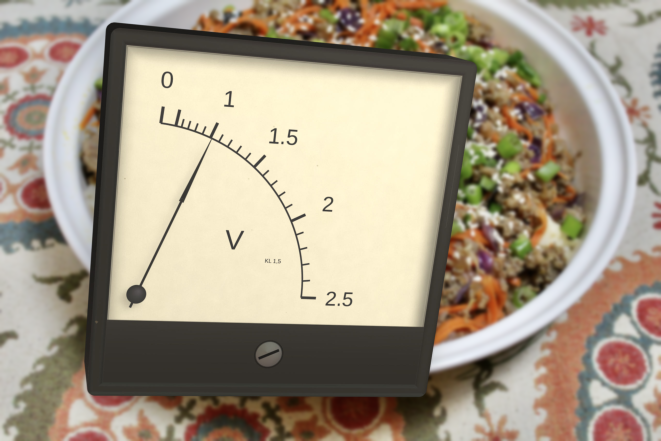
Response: 1 V
